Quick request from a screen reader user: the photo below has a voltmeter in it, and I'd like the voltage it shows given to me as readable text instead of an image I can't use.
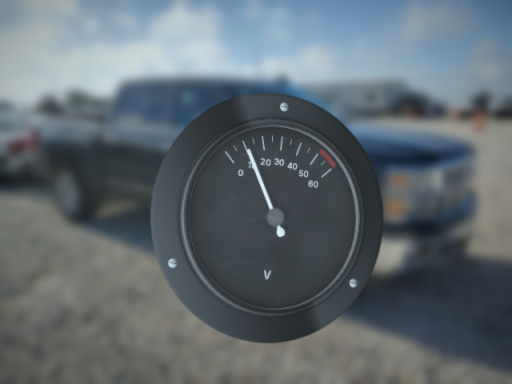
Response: 10 V
